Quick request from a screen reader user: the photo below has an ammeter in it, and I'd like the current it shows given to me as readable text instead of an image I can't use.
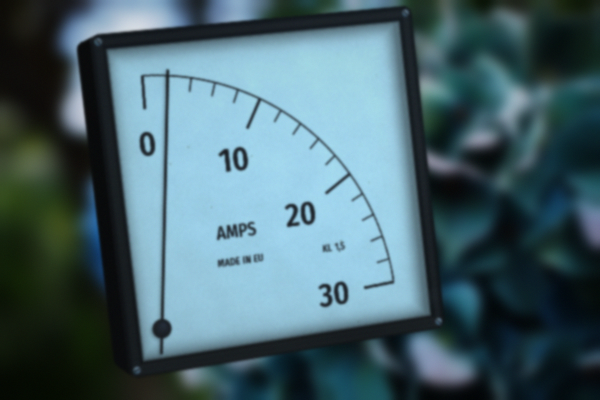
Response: 2 A
